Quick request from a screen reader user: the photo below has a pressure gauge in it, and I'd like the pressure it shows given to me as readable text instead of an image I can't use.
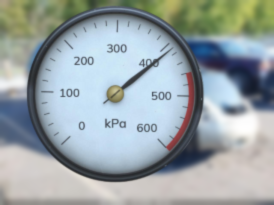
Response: 410 kPa
